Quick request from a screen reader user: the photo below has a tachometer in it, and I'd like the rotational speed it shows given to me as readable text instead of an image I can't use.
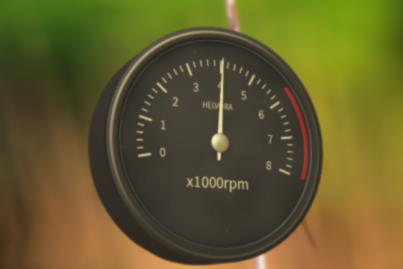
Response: 4000 rpm
